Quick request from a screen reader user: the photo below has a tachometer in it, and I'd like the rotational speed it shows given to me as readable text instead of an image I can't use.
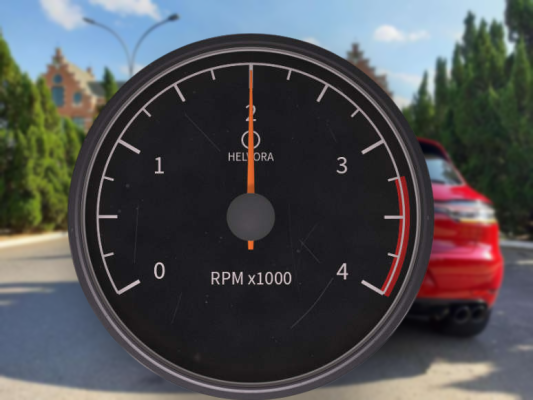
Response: 2000 rpm
